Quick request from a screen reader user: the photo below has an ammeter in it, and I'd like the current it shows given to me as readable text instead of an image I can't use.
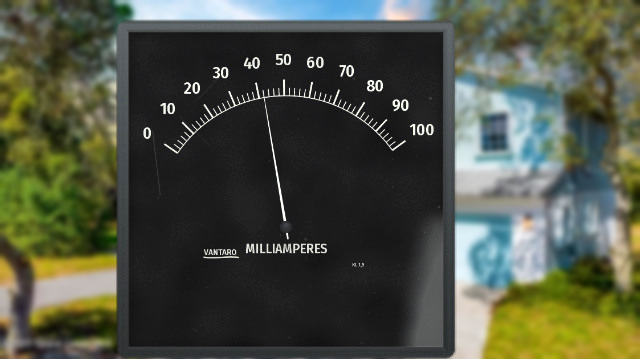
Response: 42 mA
